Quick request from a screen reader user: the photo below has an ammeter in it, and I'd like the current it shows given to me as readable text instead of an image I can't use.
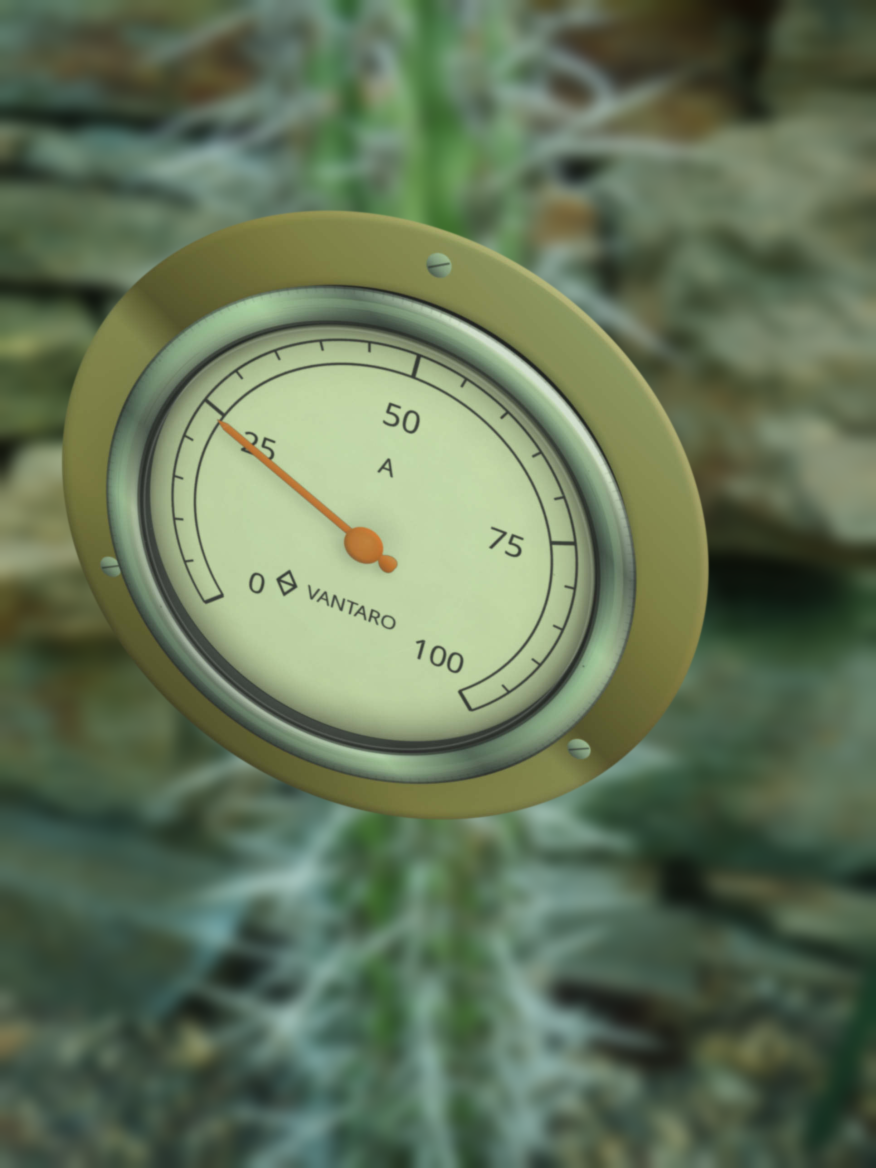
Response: 25 A
